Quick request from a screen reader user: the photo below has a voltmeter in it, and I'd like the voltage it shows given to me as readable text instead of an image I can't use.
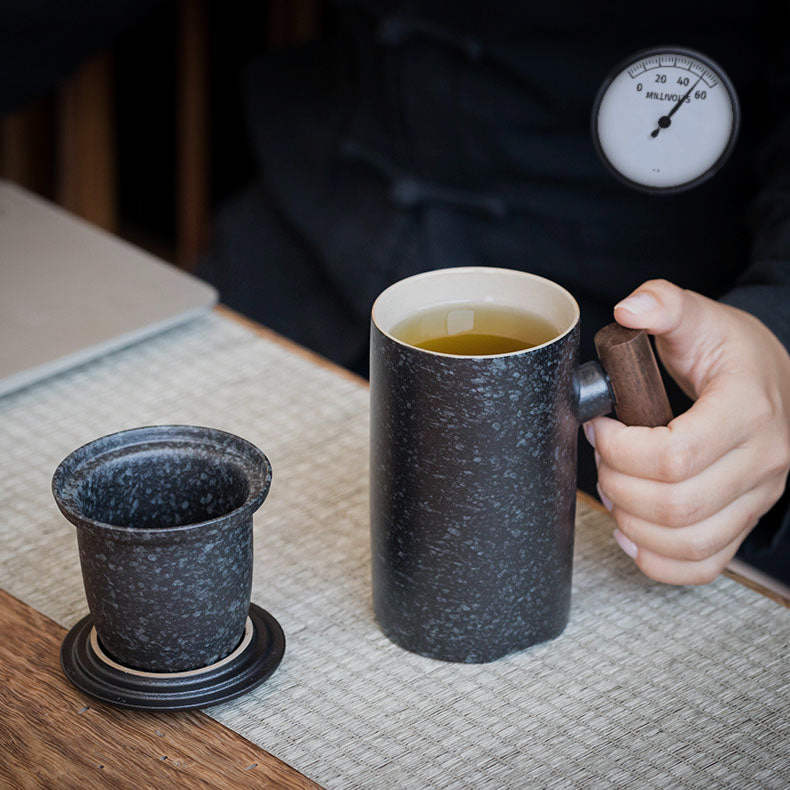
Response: 50 mV
